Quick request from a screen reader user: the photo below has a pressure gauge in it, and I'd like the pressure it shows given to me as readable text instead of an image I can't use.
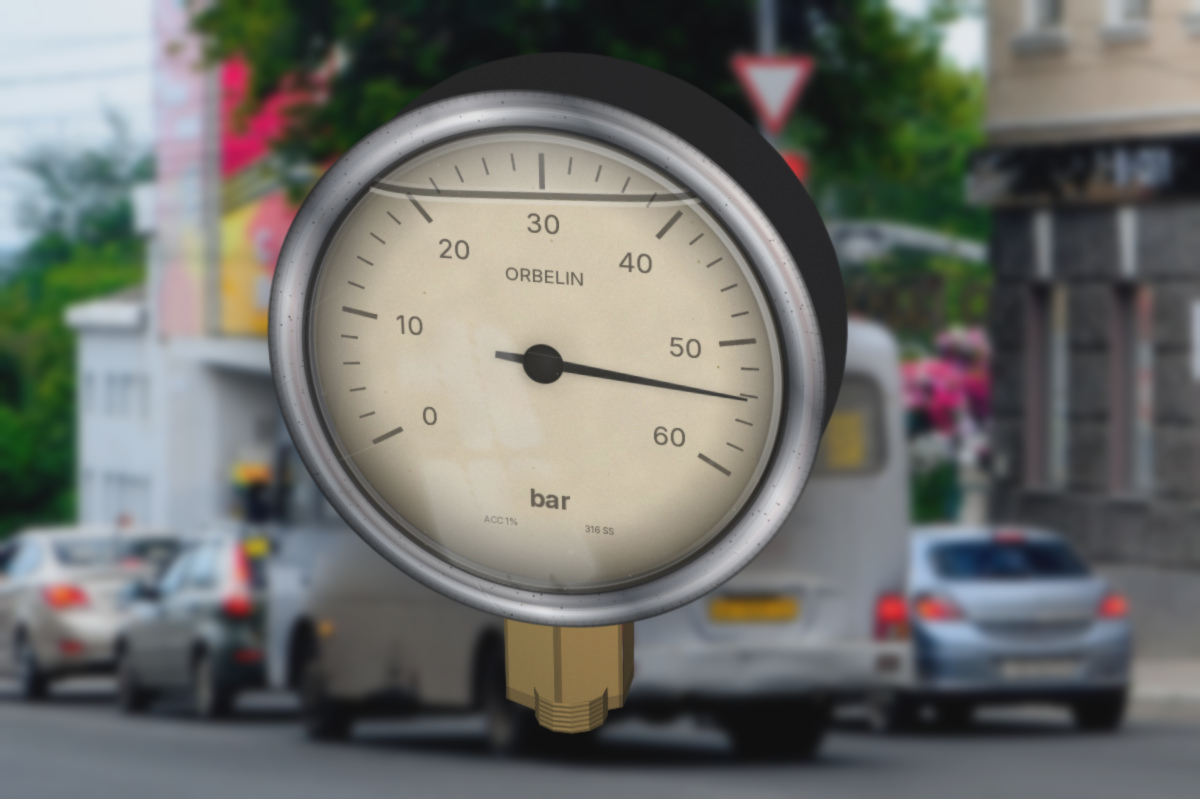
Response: 54 bar
